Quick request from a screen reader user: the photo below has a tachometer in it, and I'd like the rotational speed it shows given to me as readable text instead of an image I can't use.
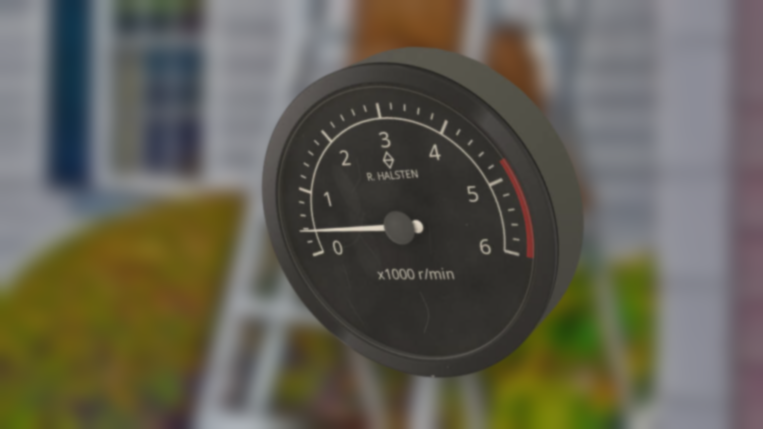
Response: 400 rpm
